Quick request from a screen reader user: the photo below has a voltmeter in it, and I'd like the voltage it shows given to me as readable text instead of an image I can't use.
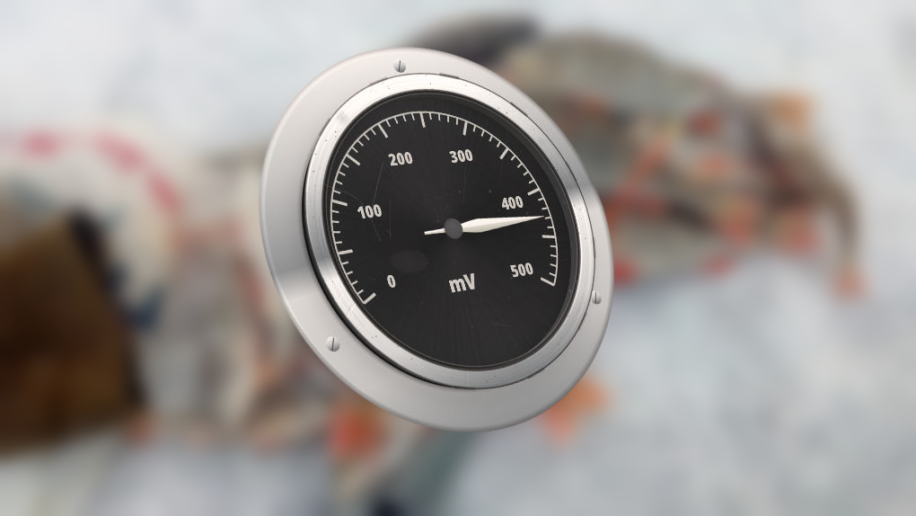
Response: 430 mV
